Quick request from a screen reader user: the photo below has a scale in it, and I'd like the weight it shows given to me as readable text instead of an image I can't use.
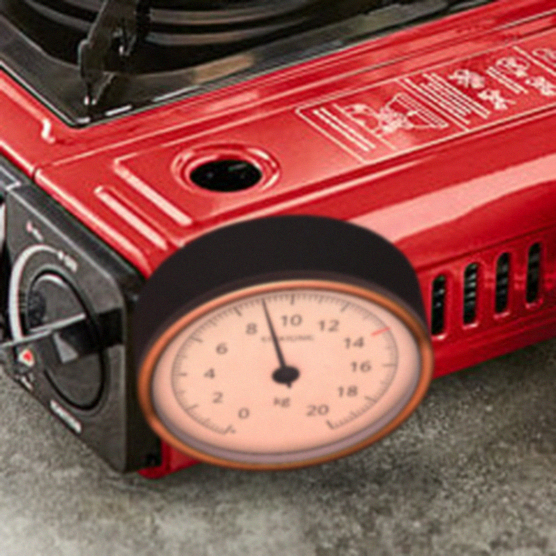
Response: 9 kg
